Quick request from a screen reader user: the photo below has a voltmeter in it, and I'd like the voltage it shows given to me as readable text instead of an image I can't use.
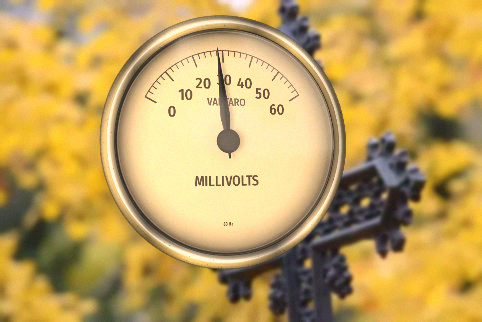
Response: 28 mV
